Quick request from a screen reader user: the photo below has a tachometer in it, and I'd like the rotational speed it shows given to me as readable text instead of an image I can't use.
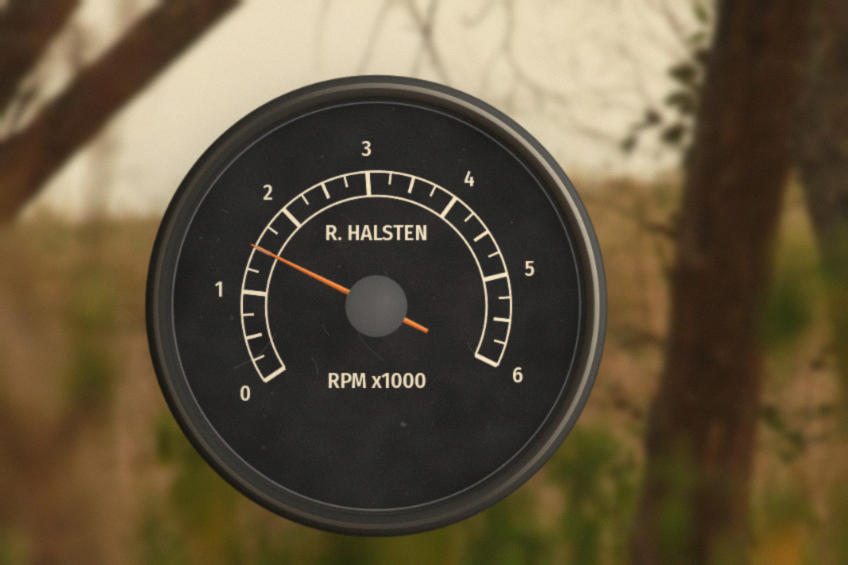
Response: 1500 rpm
